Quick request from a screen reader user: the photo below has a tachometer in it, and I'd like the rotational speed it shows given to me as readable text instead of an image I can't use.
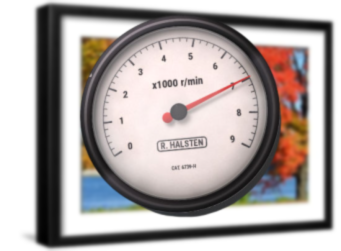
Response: 7000 rpm
